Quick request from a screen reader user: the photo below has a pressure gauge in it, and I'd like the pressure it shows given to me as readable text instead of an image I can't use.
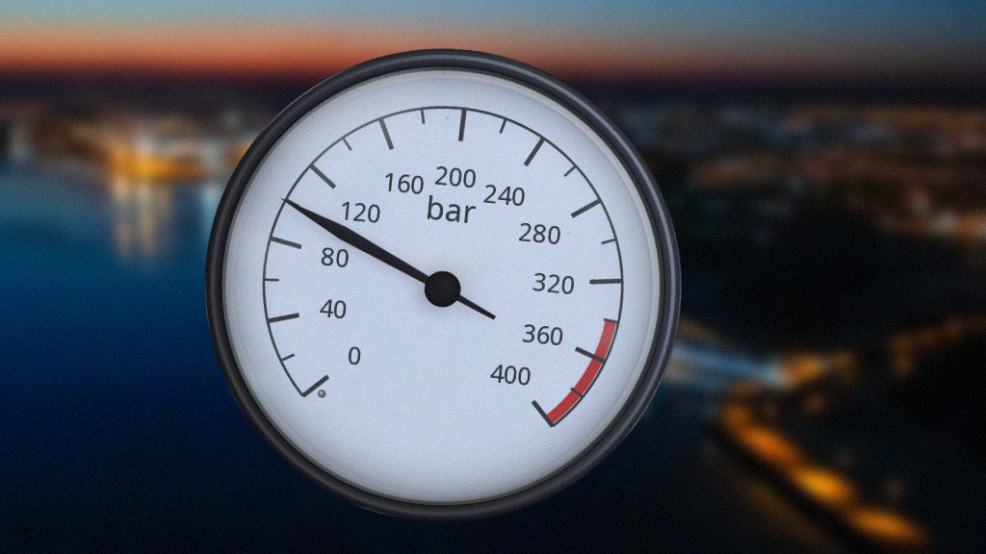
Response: 100 bar
